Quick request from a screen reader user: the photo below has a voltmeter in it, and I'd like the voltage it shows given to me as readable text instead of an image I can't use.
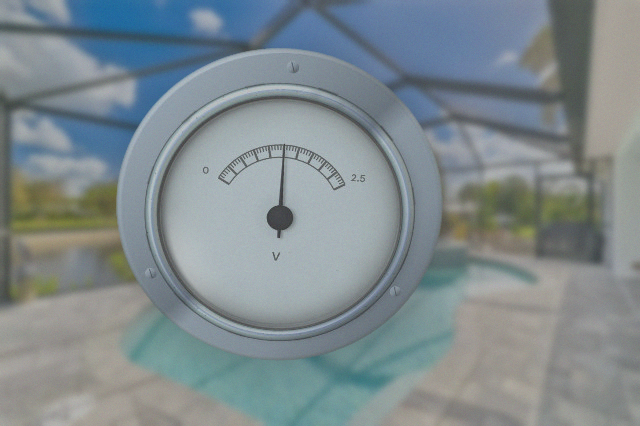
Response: 1.25 V
